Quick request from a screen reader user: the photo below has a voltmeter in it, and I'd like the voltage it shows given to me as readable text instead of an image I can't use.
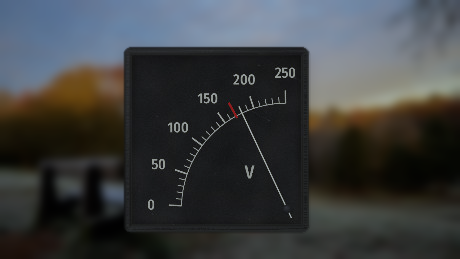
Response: 180 V
